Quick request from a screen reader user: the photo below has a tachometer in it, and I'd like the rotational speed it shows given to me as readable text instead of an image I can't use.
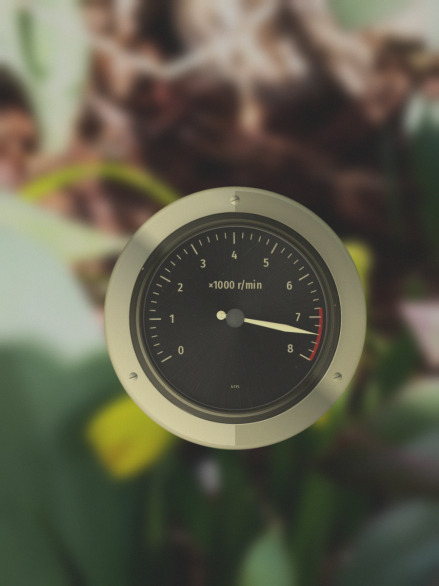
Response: 7400 rpm
